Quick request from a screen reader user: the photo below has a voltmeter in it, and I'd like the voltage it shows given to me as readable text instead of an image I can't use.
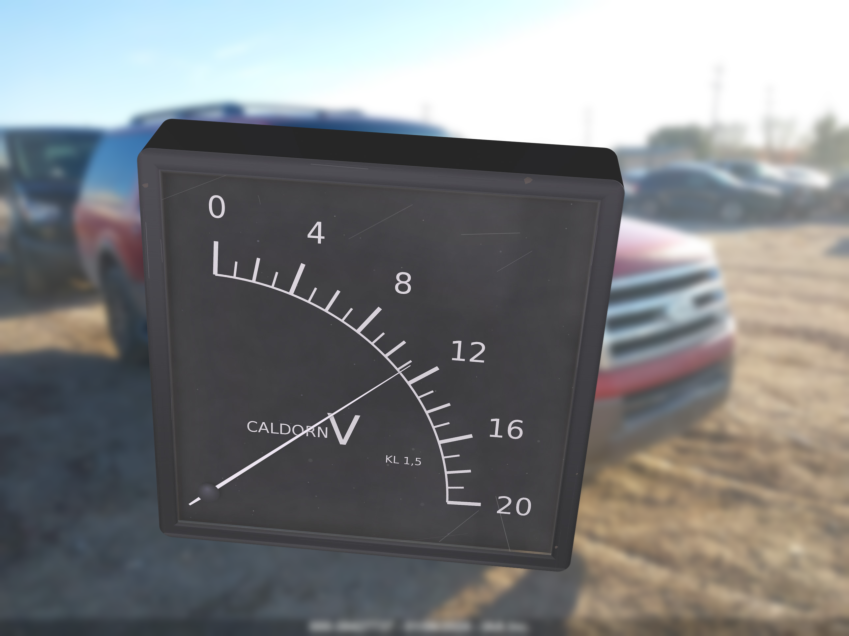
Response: 11 V
